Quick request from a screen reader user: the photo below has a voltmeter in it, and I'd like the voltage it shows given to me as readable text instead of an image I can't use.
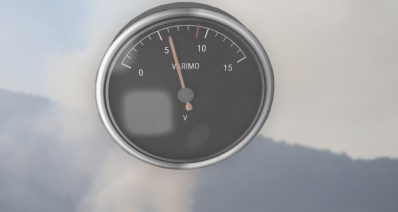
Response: 6 V
